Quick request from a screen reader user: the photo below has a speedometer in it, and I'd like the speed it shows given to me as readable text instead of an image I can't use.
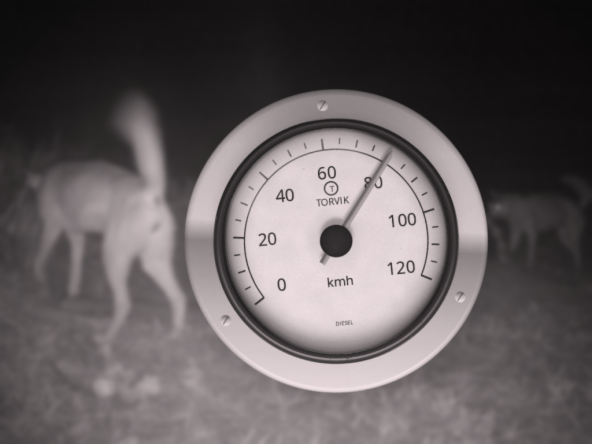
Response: 80 km/h
